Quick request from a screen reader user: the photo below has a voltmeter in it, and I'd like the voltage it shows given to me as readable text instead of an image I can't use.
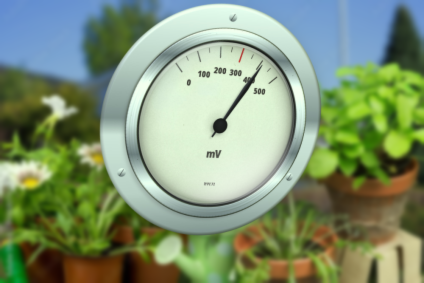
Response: 400 mV
